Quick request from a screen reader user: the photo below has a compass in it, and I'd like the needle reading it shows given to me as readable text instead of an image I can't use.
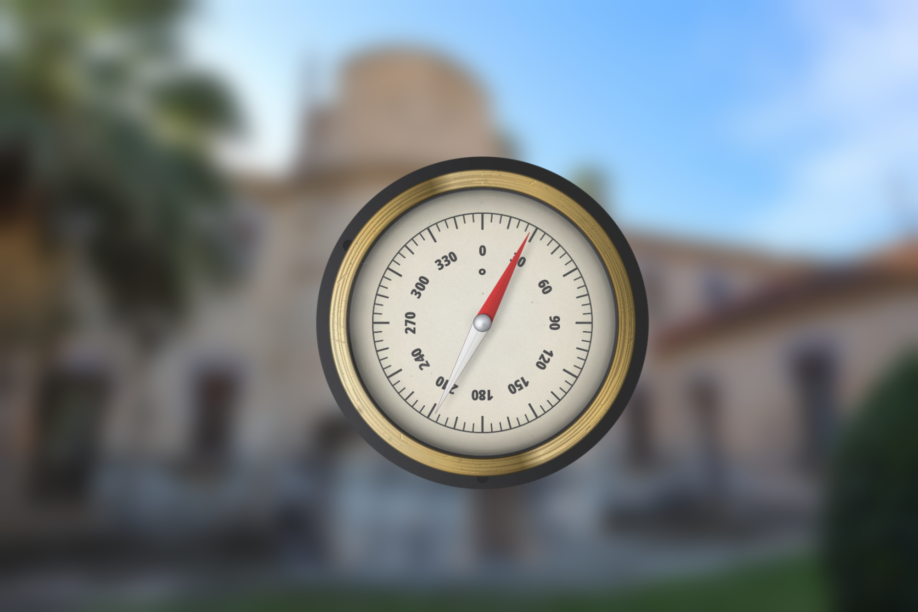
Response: 27.5 °
